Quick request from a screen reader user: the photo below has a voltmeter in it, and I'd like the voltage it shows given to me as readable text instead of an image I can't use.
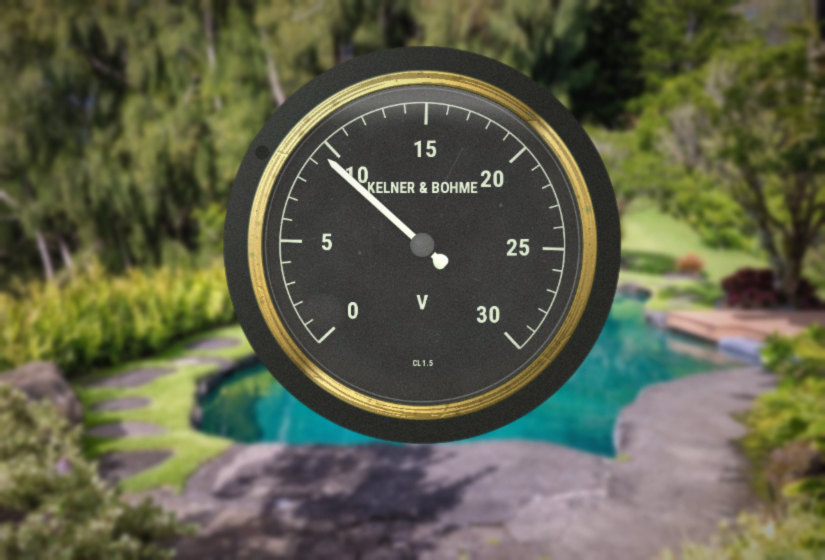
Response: 9.5 V
